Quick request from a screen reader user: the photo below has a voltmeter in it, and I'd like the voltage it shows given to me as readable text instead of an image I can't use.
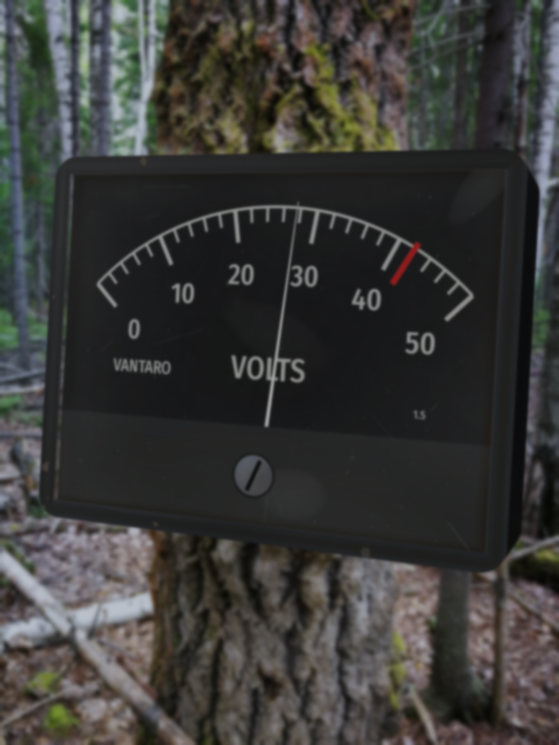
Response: 28 V
